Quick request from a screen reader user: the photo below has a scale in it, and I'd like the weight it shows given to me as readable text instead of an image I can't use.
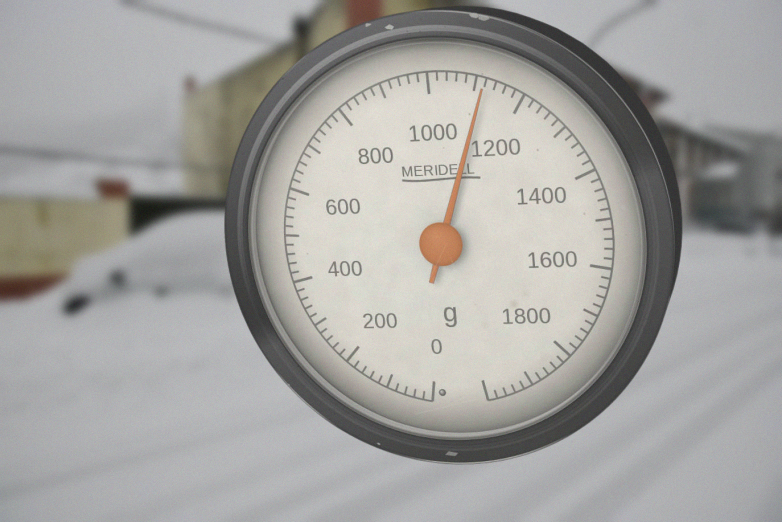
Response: 1120 g
